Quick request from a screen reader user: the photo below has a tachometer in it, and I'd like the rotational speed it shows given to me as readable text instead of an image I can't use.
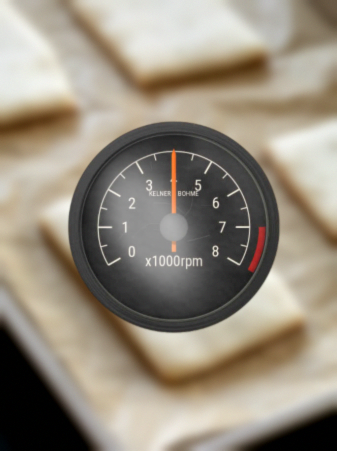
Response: 4000 rpm
